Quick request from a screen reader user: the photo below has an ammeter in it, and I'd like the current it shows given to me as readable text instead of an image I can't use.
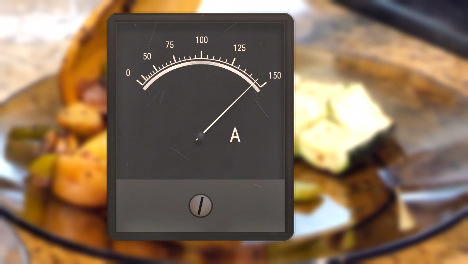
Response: 145 A
